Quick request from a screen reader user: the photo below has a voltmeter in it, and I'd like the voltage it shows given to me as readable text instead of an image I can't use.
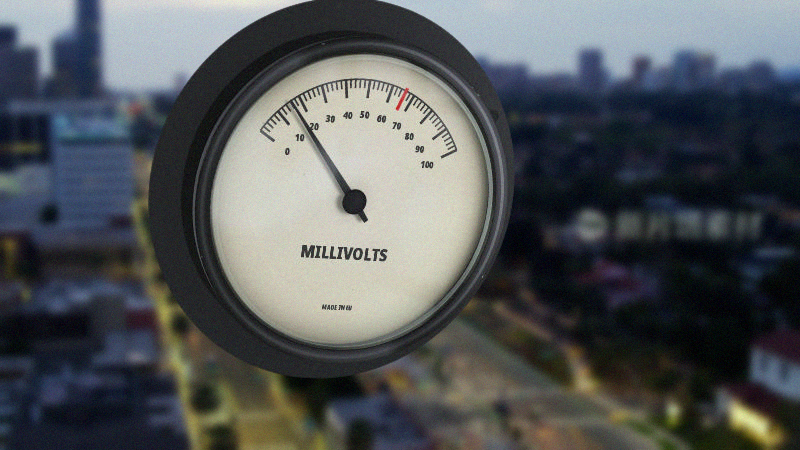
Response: 16 mV
